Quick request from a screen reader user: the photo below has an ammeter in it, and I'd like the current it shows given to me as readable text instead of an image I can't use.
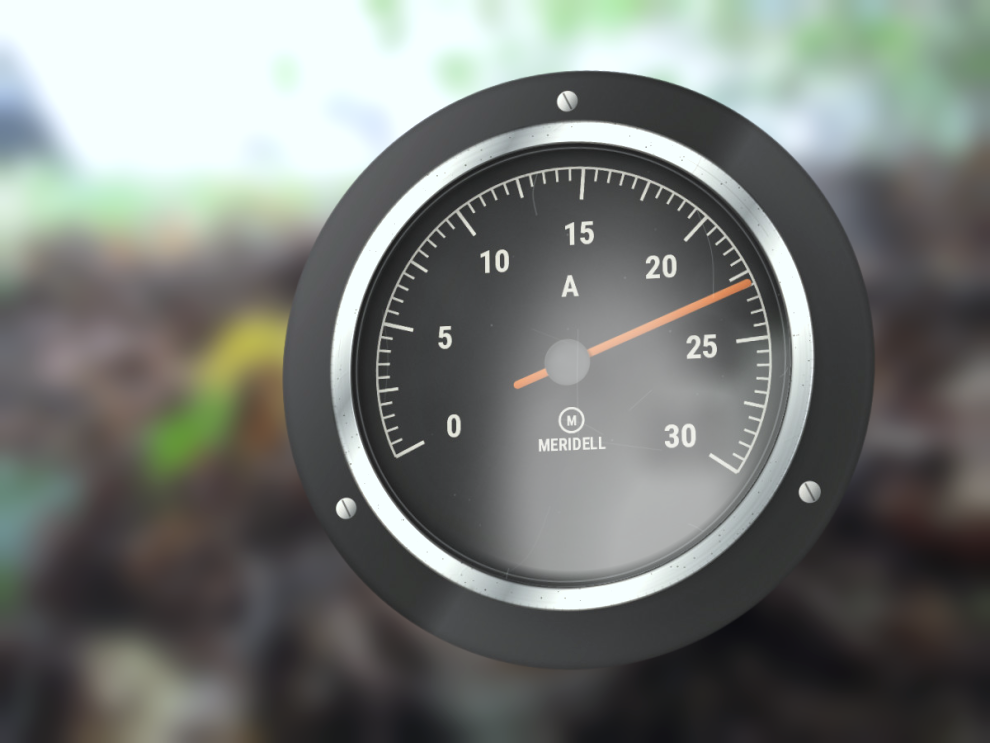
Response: 23 A
